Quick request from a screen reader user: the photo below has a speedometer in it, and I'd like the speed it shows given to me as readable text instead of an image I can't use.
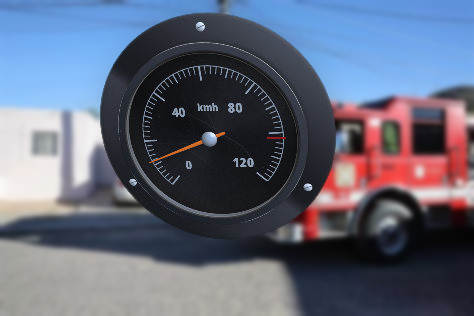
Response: 12 km/h
